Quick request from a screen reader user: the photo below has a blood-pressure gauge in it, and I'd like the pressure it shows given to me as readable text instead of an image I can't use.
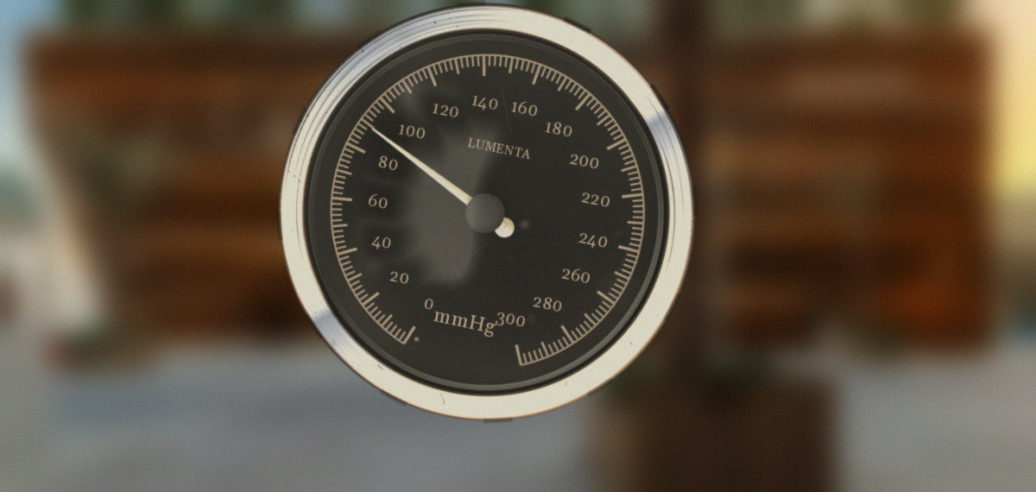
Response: 90 mmHg
